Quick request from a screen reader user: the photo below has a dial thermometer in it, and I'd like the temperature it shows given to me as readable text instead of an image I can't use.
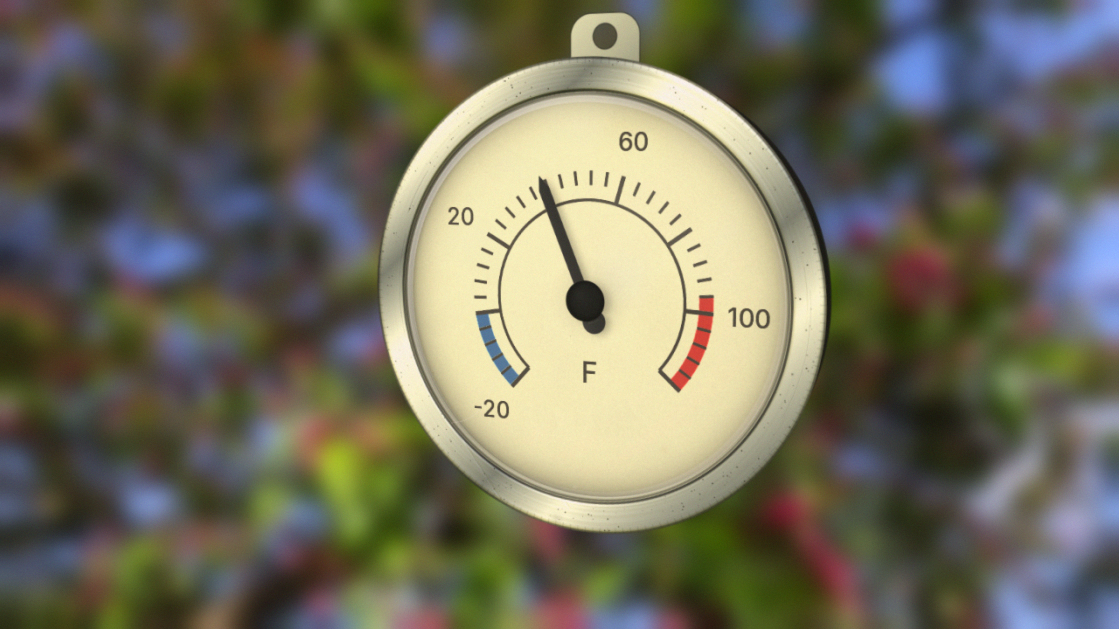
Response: 40 °F
